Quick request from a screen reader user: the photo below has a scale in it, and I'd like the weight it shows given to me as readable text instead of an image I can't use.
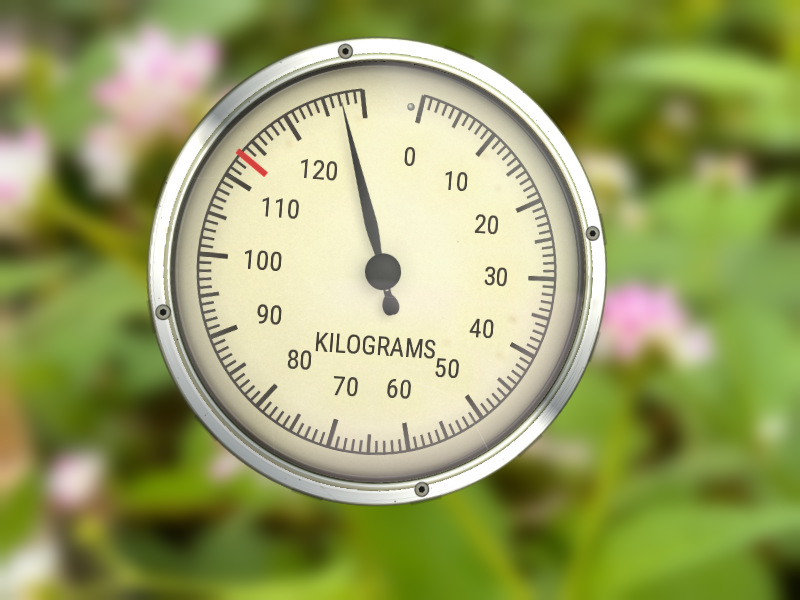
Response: 127 kg
